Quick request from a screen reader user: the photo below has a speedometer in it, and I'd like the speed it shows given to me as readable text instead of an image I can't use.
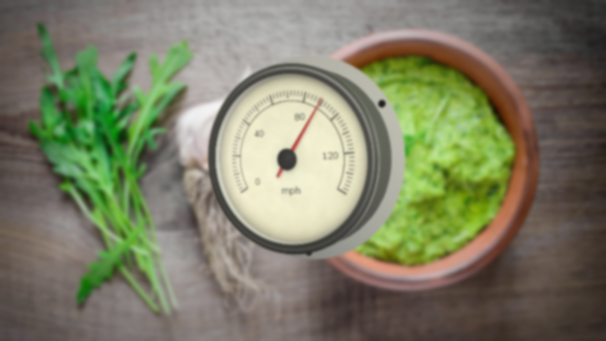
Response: 90 mph
